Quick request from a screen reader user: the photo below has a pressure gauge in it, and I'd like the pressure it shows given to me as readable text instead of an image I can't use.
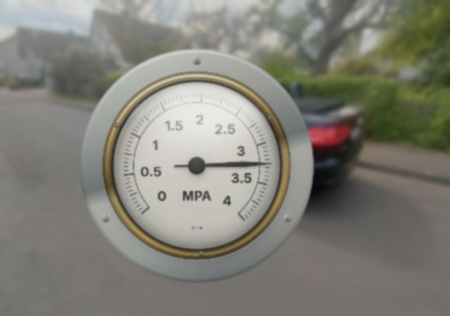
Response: 3.25 MPa
